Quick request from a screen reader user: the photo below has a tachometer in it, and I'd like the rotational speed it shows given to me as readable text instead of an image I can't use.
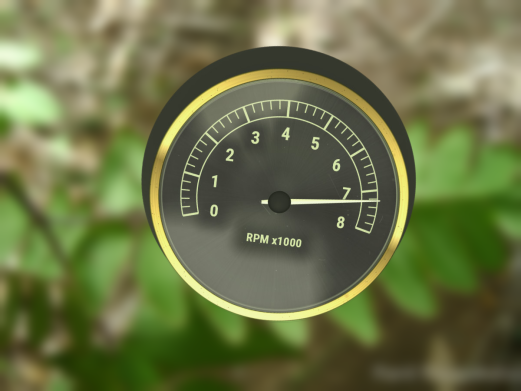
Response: 7200 rpm
